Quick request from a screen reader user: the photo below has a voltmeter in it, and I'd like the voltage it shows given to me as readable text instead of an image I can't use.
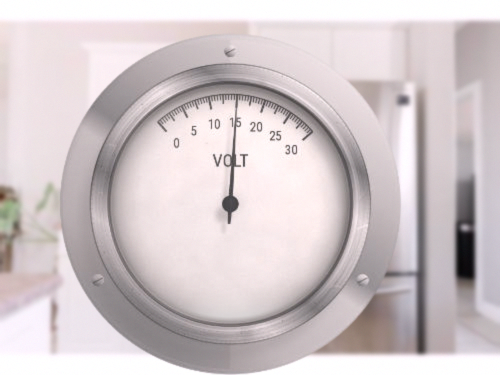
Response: 15 V
